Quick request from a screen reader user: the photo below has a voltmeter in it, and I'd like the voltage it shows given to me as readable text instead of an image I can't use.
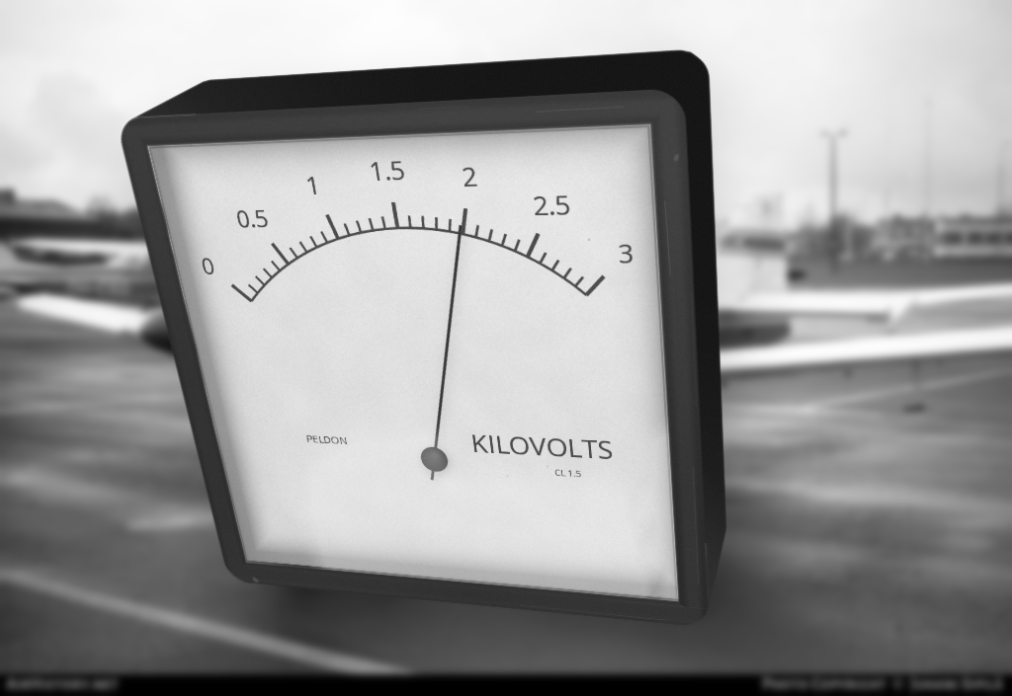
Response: 2 kV
